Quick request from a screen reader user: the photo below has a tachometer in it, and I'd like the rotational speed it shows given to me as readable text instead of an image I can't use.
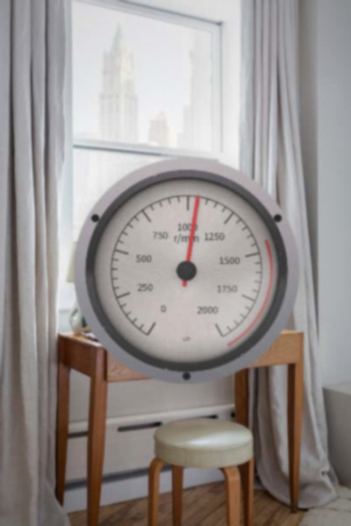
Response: 1050 rpm
